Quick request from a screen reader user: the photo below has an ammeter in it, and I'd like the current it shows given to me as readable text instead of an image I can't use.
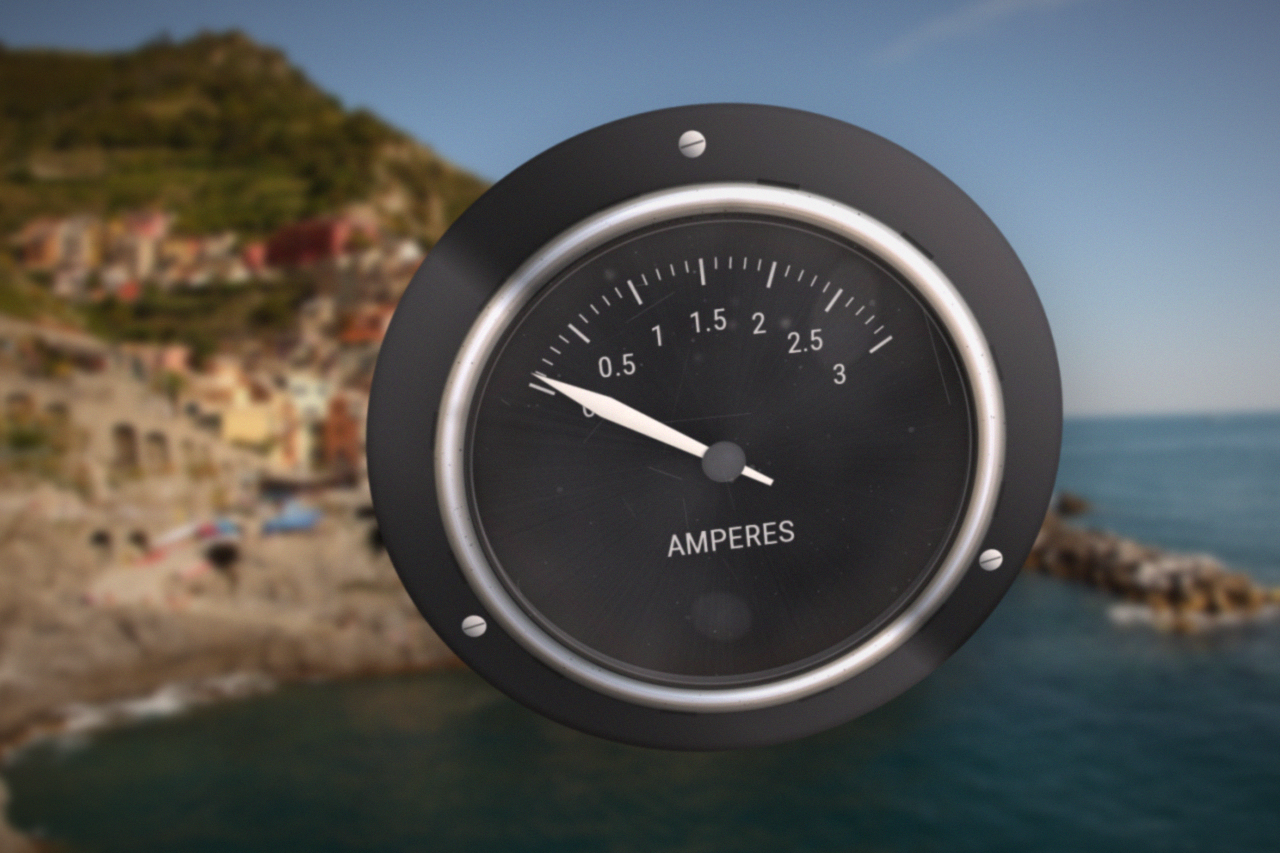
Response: 0.1 A
